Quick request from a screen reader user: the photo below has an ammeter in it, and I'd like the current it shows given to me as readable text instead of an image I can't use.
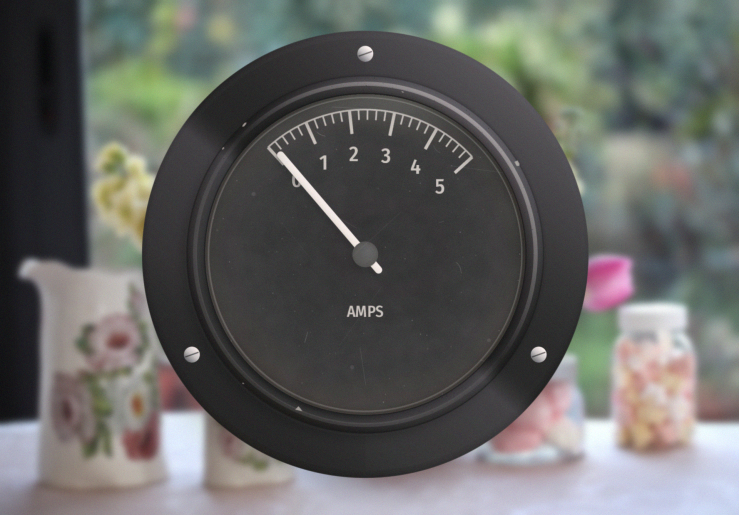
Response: 0.1 A
